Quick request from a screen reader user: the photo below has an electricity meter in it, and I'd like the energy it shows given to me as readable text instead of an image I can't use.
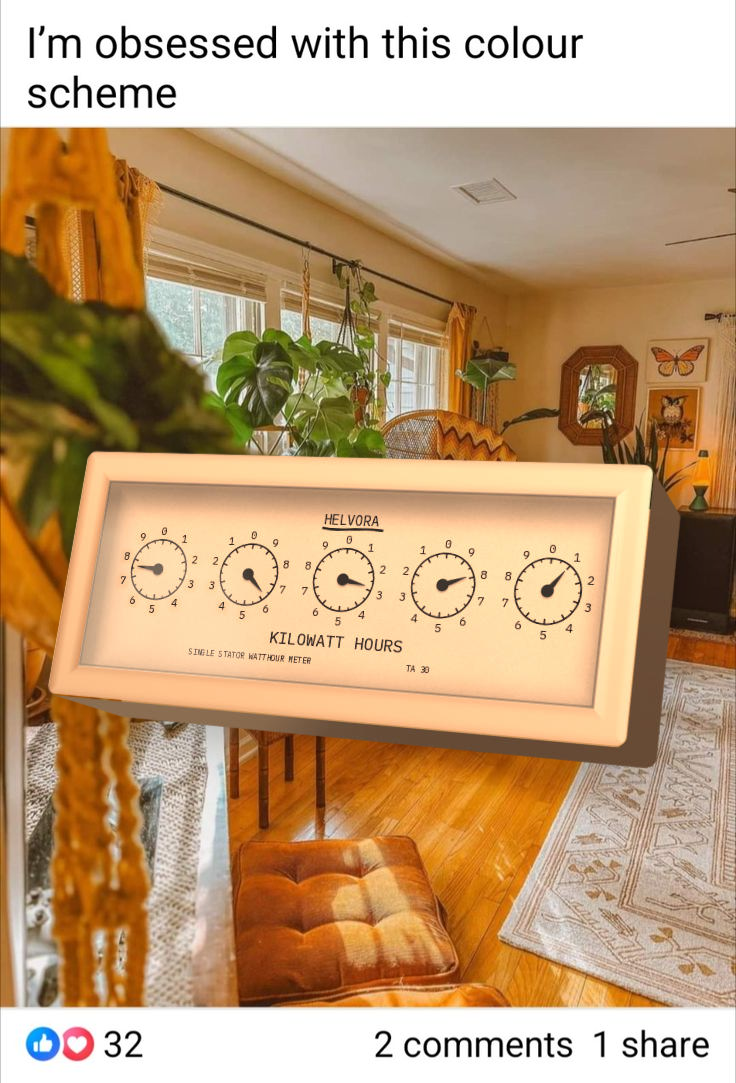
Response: 76281 kWh
